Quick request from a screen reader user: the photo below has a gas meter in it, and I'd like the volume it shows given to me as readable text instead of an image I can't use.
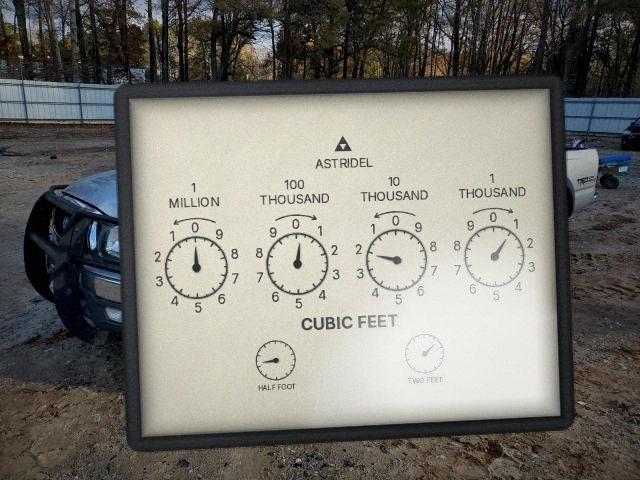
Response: 2100 ft³
